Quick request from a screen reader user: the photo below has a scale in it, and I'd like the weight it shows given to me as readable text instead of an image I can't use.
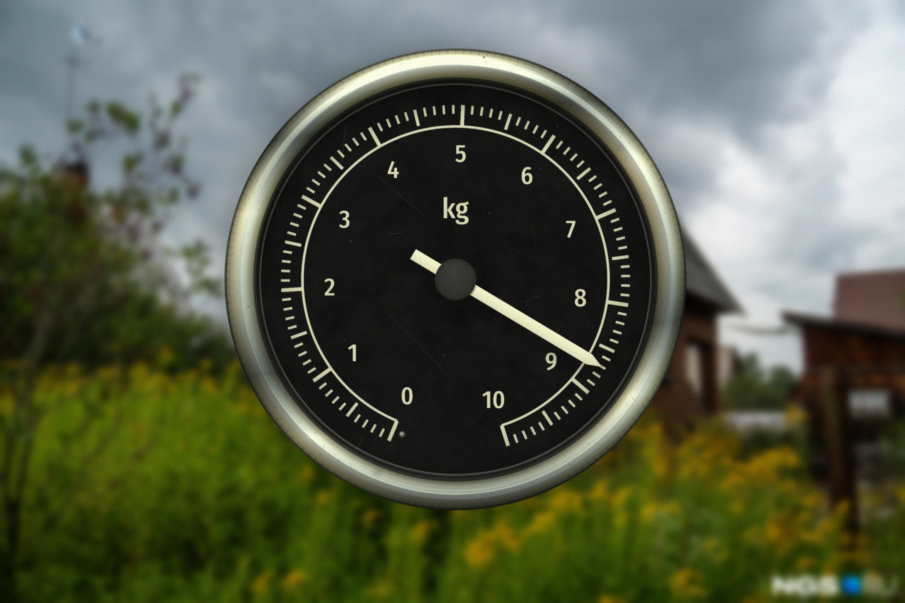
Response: 8.7 kg
